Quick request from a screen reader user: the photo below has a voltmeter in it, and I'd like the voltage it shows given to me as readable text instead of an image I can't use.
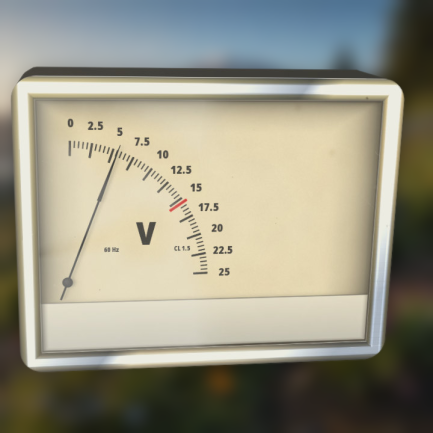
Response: 5.5 V
